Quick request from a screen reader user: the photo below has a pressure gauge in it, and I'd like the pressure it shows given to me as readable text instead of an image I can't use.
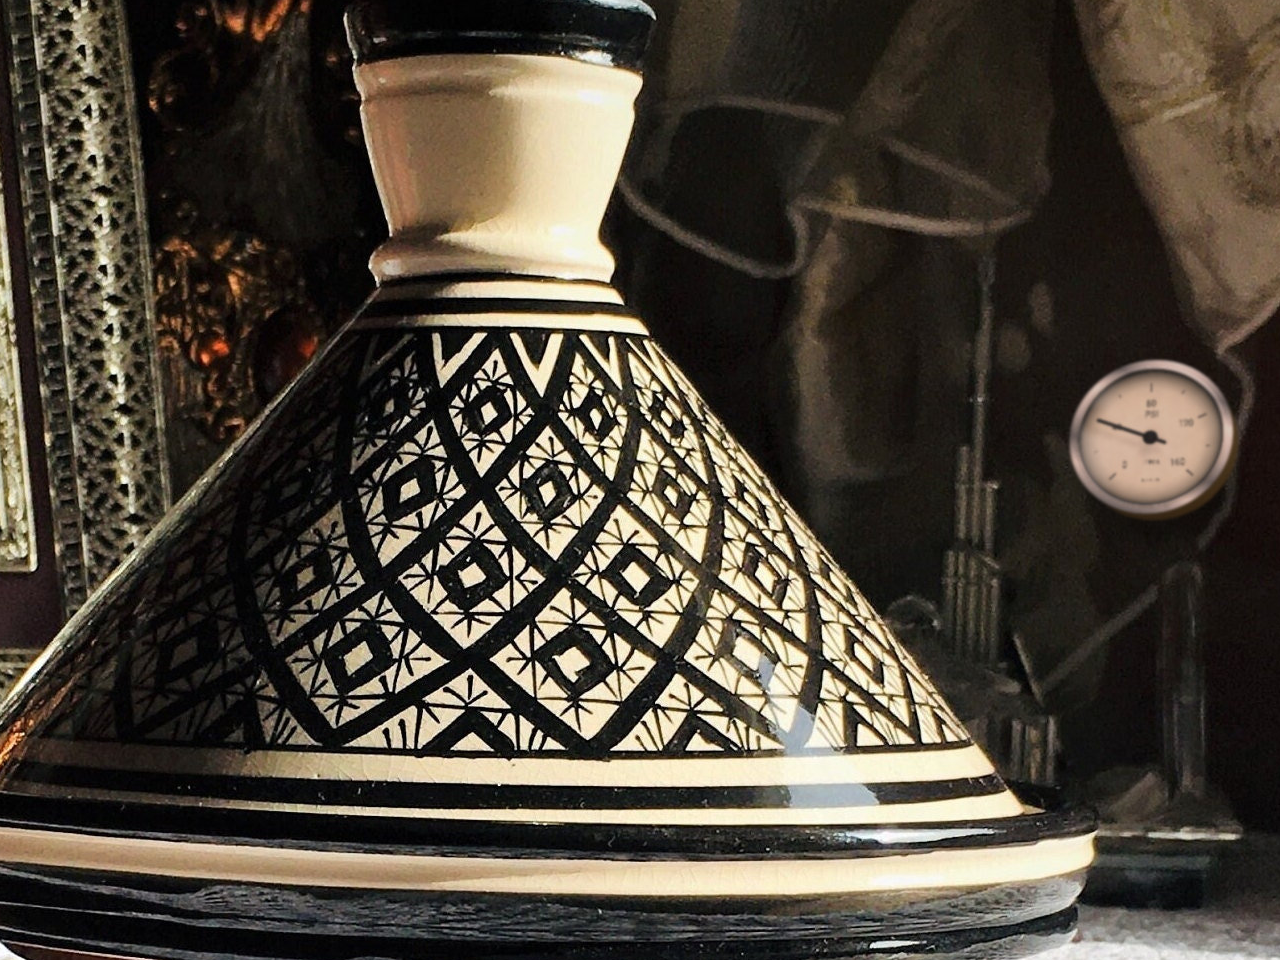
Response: 40 psi
